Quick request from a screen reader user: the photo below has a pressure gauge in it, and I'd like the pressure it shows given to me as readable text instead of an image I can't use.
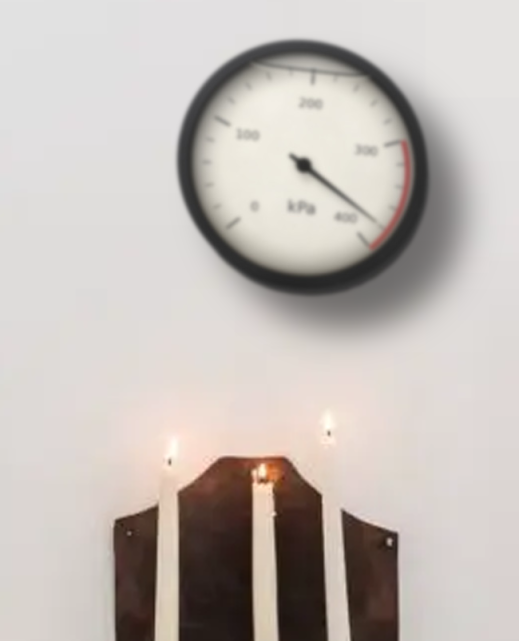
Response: 380 kPa
